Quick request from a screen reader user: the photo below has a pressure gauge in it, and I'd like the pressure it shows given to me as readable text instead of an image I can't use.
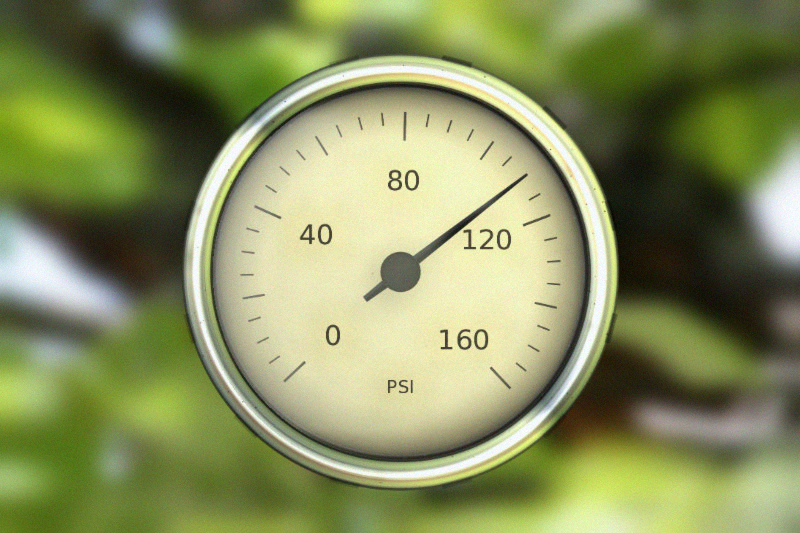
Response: 110 psi
